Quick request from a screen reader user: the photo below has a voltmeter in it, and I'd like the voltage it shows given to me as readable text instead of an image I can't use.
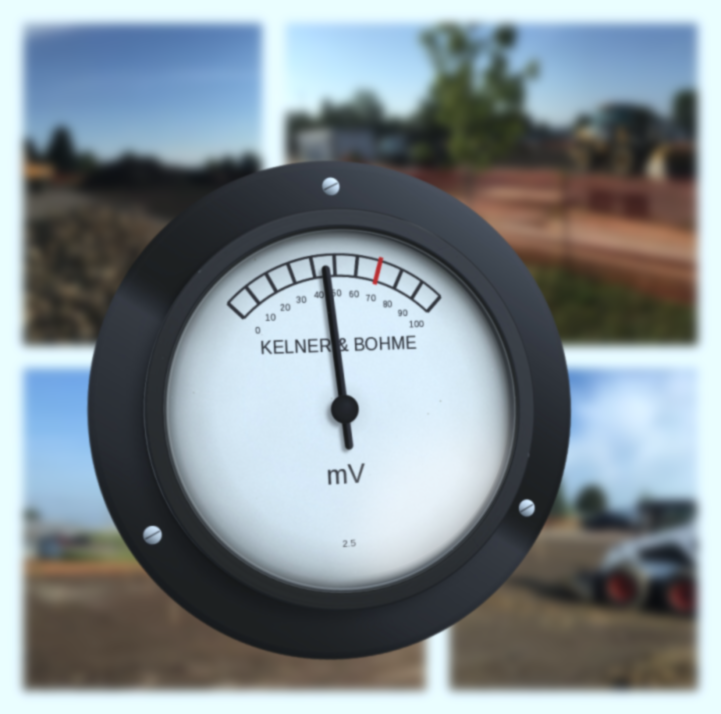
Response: 45 mV
